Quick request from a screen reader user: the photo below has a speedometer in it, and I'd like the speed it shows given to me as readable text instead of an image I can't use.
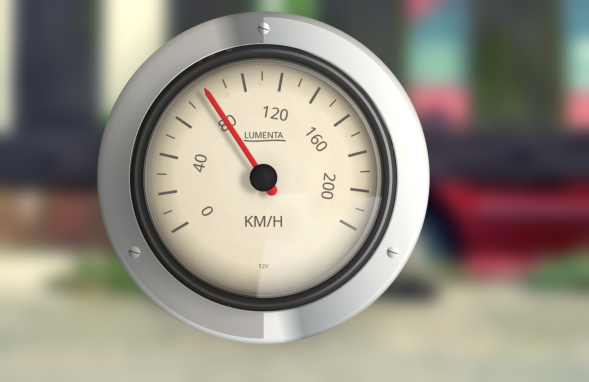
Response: 80 km/h
